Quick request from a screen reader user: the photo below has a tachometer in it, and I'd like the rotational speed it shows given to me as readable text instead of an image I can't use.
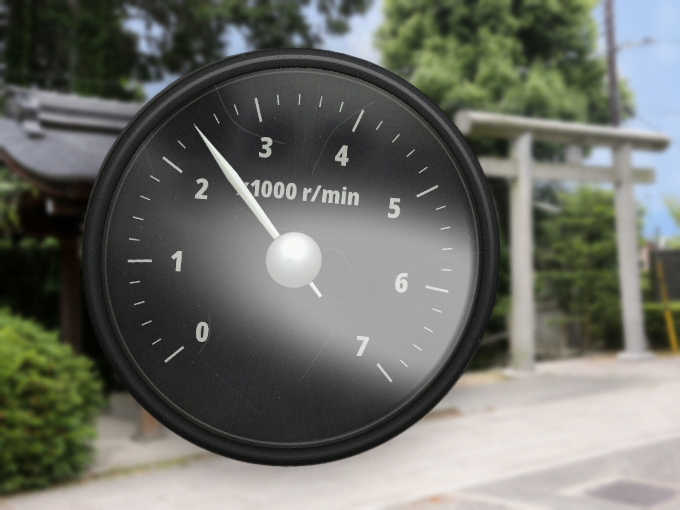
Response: 2400 rpm
